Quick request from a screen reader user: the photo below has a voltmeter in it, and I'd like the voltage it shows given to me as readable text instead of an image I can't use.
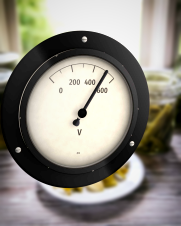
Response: 500 V
